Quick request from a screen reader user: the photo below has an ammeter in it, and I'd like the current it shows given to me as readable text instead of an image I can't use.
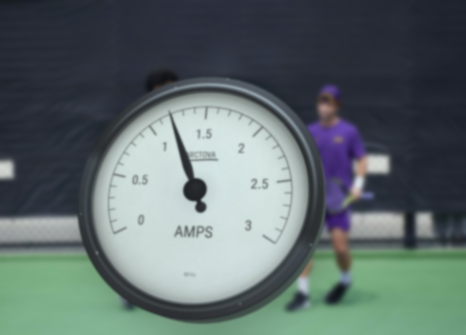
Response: 1.2 A
